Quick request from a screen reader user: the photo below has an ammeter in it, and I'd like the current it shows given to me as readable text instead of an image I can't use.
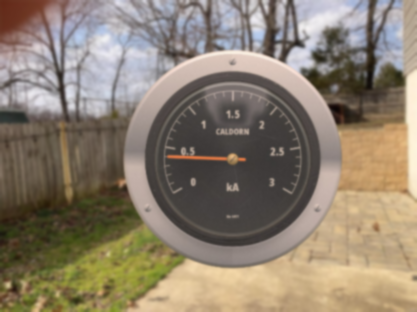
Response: 0.4 kA
